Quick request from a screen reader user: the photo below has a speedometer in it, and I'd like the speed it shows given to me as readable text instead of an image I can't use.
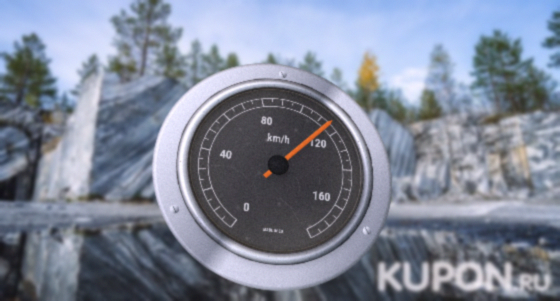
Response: 115 km/h
